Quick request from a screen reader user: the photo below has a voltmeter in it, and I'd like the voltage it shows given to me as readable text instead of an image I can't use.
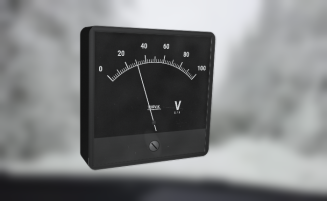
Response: 30 V
